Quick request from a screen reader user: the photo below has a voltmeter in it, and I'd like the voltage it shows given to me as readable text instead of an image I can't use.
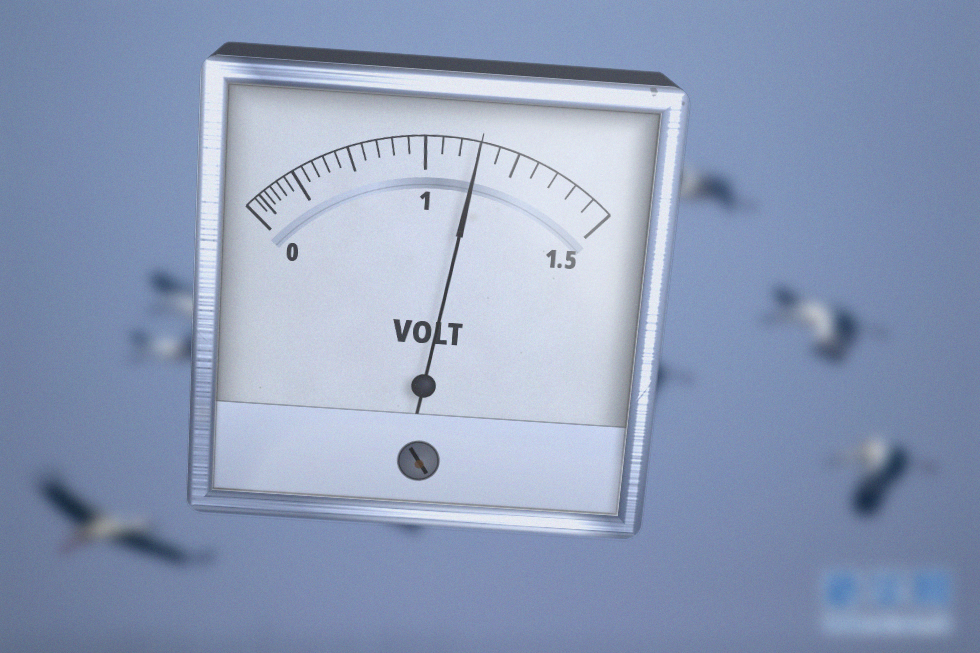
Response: 1.15 V
